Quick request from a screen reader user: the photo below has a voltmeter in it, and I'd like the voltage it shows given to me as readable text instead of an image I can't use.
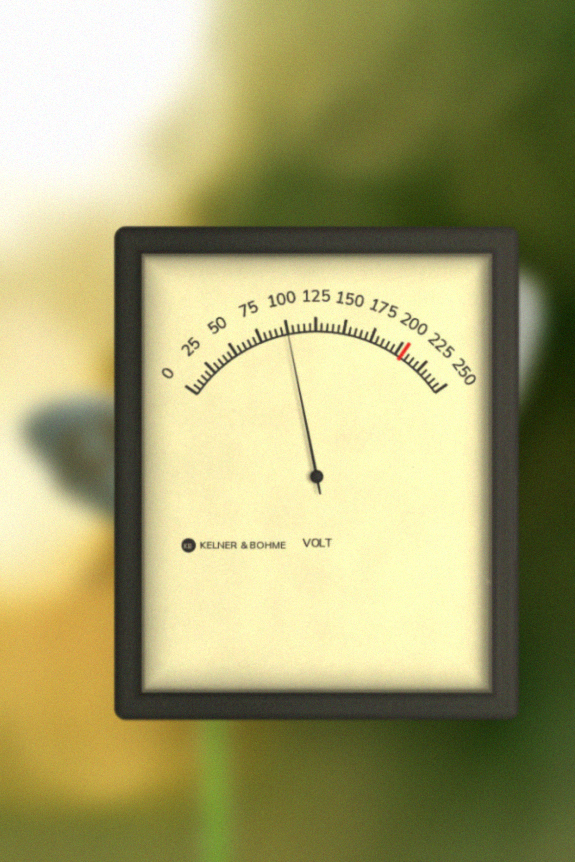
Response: 100 V
